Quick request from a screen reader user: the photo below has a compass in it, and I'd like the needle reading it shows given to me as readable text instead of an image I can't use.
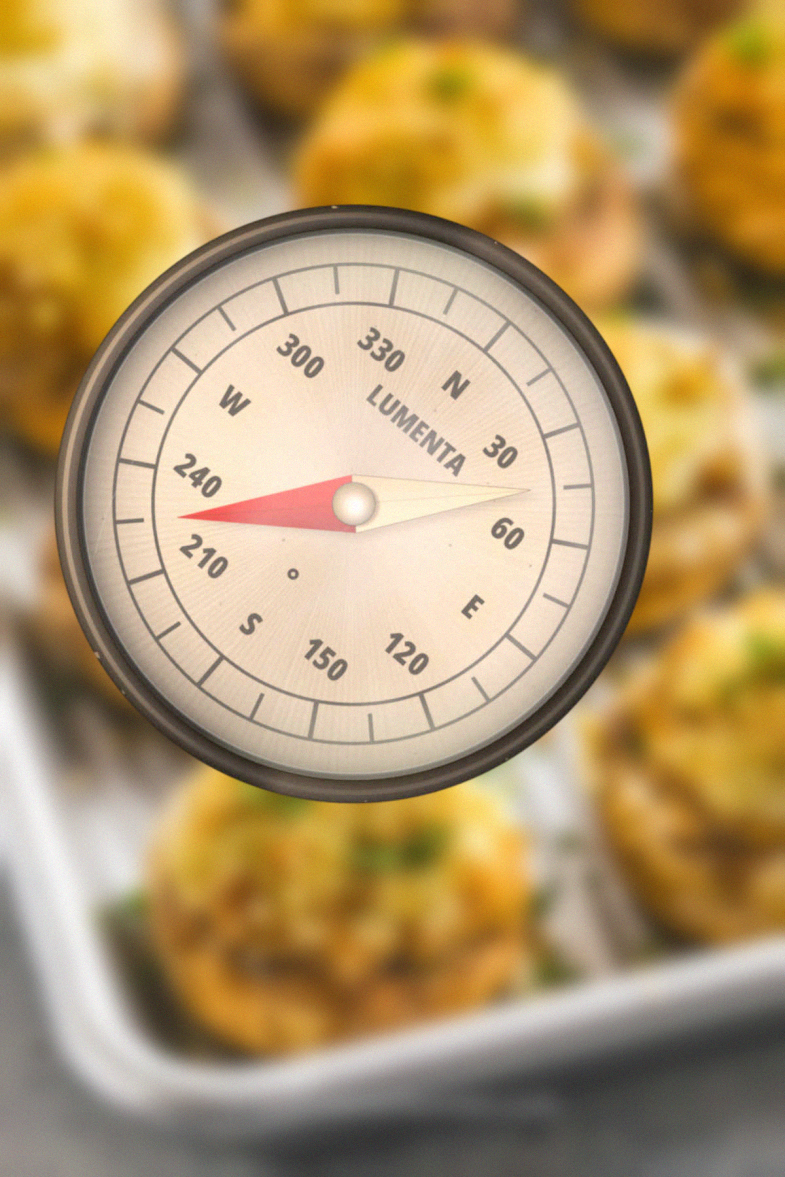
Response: 225 °
